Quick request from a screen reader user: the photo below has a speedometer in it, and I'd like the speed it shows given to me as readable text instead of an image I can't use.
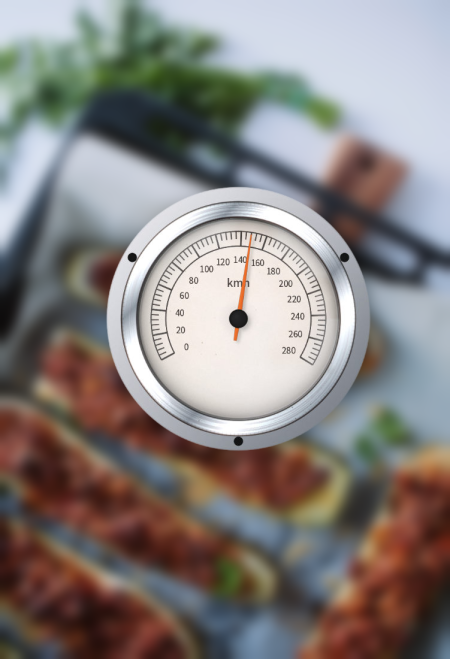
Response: 148 km/h
